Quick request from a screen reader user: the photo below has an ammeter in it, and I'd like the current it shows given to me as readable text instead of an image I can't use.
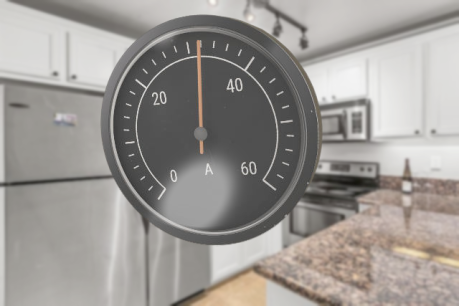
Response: 32 A
